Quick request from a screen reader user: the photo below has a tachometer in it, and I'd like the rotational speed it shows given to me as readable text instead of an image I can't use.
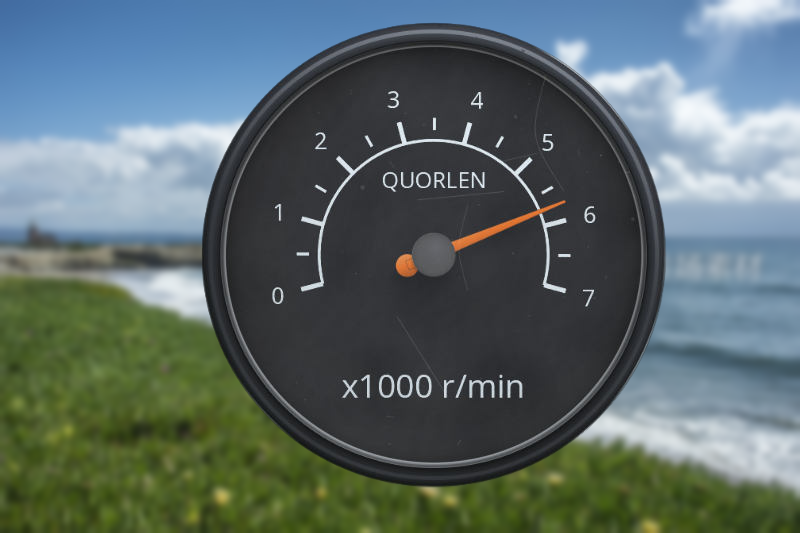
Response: 5750 rpm
